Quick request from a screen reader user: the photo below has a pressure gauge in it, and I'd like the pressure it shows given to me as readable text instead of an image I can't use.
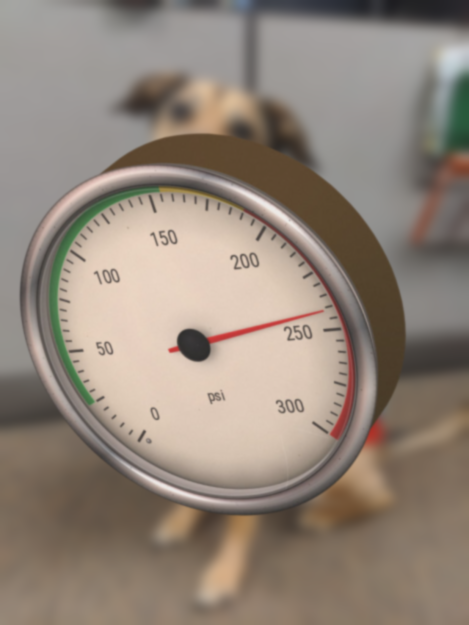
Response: 240 psi
